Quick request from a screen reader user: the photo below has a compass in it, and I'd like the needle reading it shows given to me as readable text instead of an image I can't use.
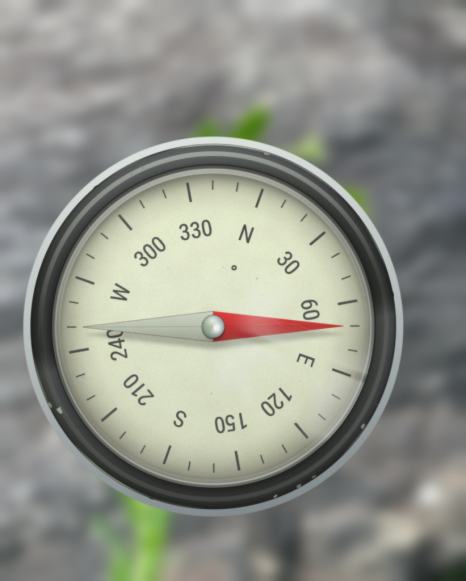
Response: 70 °
